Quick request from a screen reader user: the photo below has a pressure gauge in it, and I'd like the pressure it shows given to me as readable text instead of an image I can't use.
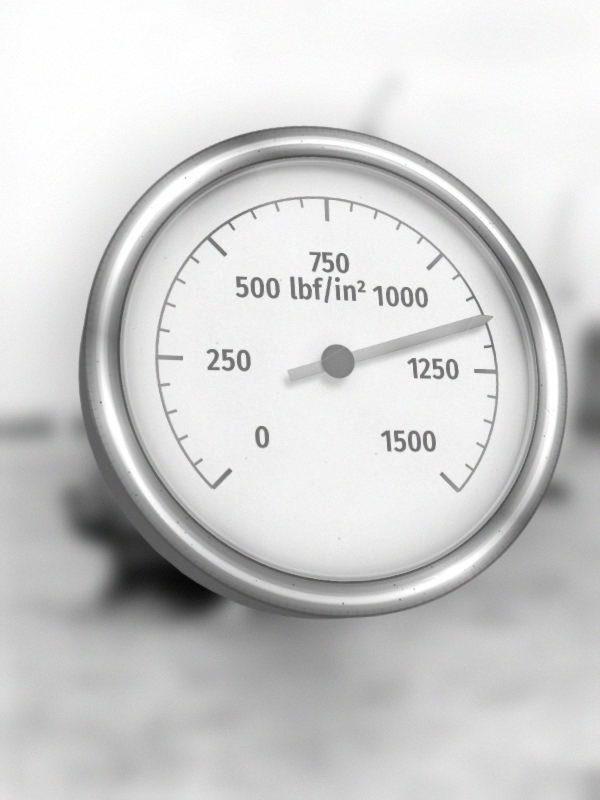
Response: 1150 psi
